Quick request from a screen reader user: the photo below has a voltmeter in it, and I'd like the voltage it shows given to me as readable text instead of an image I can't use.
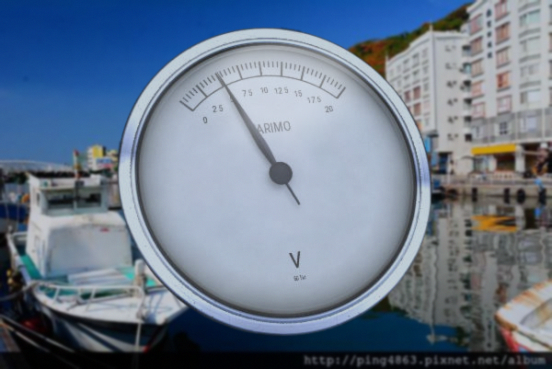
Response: 5 V
